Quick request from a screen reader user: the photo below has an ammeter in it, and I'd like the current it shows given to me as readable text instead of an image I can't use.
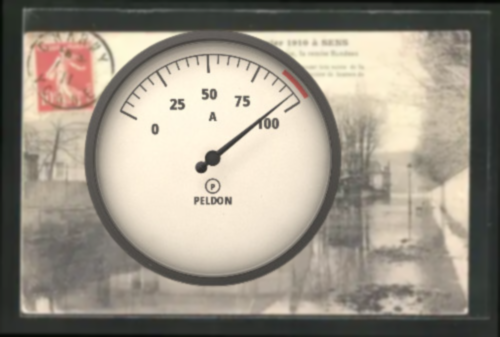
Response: 95 A
